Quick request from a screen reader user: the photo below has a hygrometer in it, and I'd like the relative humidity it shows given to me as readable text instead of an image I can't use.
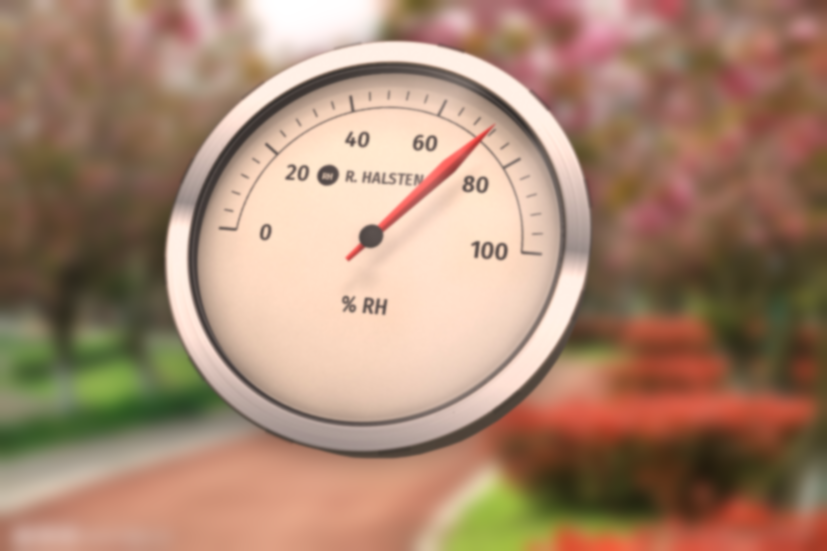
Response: 72 %
